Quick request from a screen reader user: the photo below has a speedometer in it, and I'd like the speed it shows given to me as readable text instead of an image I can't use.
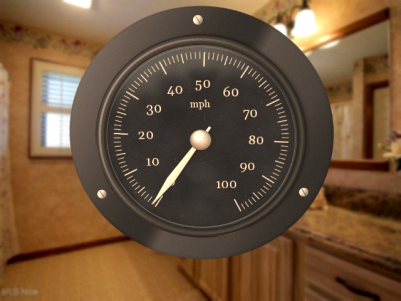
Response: 1 mph
